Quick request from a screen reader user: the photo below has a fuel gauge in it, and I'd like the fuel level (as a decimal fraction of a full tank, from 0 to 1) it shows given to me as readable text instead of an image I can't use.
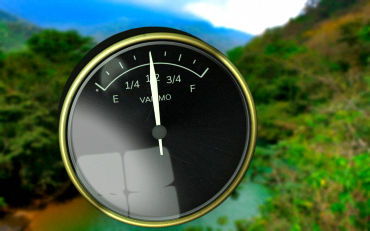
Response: 0.5
